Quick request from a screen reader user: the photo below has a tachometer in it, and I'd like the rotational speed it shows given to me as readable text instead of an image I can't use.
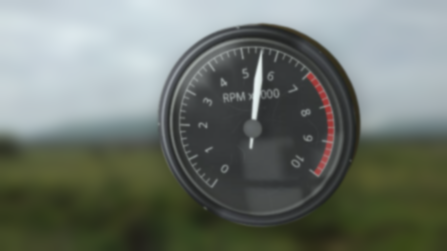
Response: 5600 rpm
